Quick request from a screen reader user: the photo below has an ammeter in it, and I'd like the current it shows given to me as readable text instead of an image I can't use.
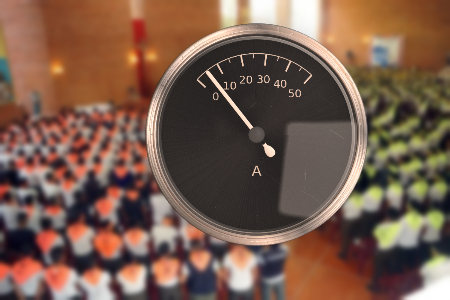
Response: 5 A
